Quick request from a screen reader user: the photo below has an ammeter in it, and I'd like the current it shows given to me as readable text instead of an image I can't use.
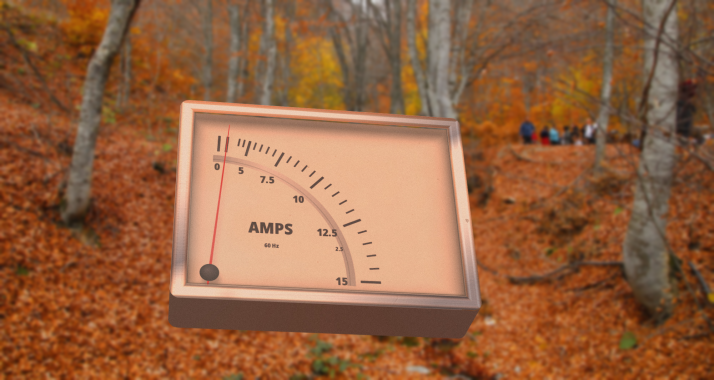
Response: 2.5 A
